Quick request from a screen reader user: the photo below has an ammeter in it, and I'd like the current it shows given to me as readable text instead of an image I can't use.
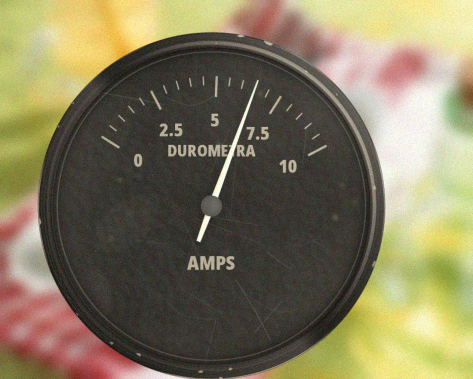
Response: 6.5 A
